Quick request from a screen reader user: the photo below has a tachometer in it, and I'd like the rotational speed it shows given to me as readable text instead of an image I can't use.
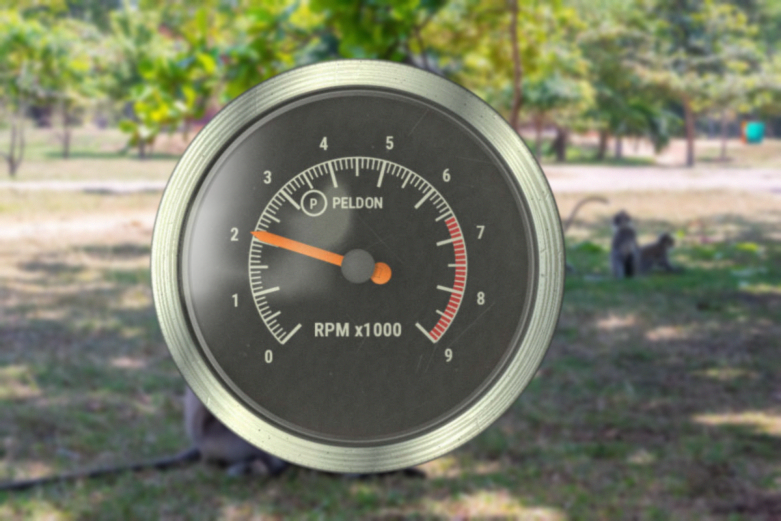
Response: 2100 rpm
